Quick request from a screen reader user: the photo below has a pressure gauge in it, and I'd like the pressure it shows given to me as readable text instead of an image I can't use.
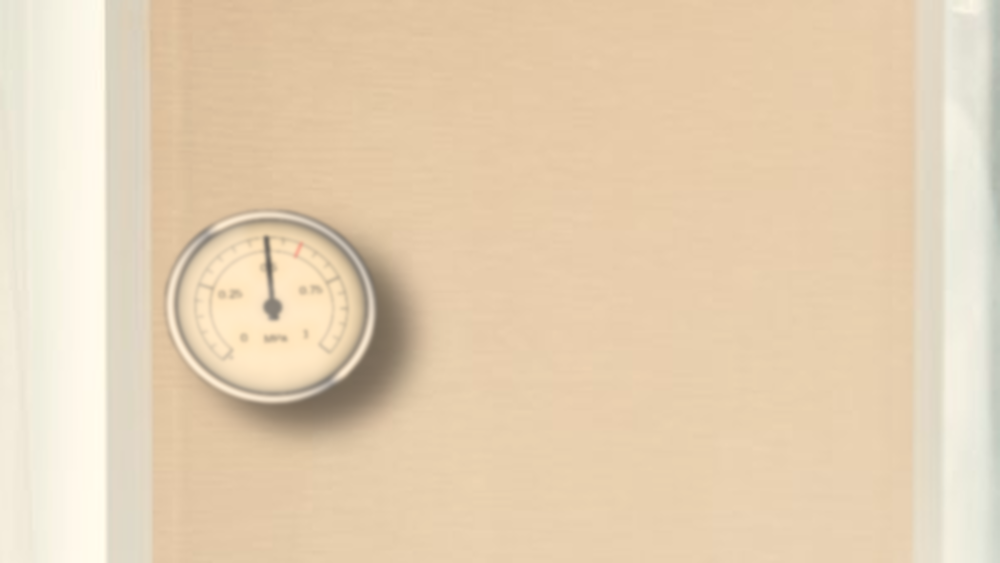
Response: 0.5 MPa
